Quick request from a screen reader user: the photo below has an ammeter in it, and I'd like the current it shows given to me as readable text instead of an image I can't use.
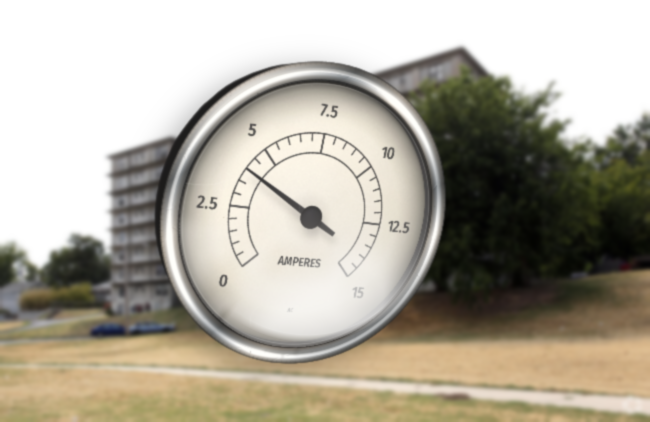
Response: 4 A
